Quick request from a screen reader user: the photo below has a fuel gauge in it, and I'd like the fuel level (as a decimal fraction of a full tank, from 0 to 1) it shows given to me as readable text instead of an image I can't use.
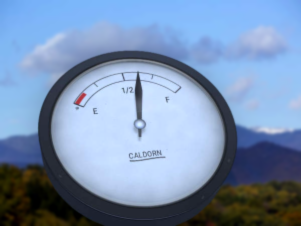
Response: 0.625
